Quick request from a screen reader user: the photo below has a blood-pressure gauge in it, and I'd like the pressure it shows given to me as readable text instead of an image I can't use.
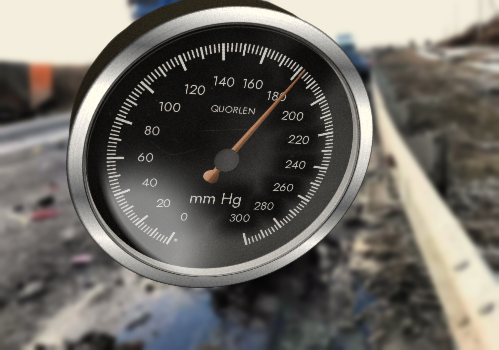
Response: 180 mmHg
